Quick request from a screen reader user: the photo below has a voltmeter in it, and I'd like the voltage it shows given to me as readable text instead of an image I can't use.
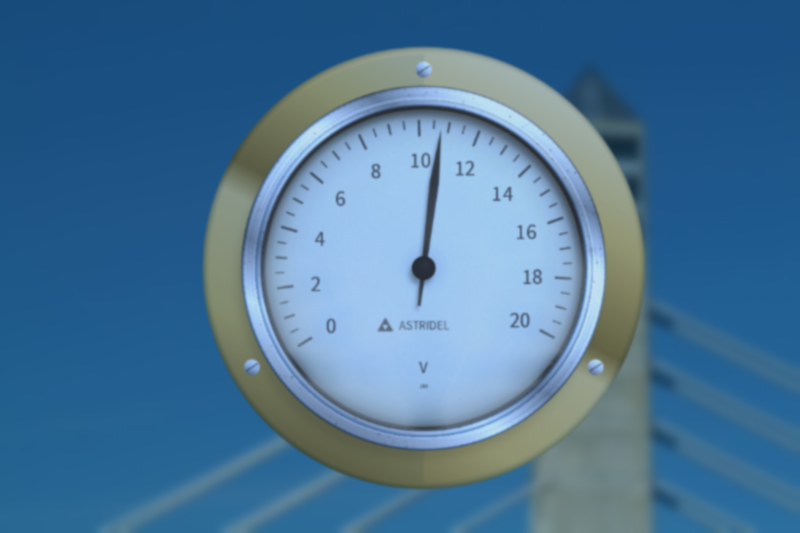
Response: 10.75 V
